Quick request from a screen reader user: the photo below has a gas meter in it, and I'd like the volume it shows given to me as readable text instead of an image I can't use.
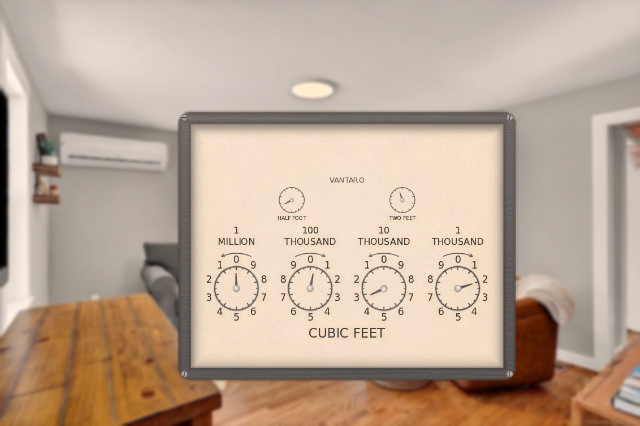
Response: 3200 ft³
